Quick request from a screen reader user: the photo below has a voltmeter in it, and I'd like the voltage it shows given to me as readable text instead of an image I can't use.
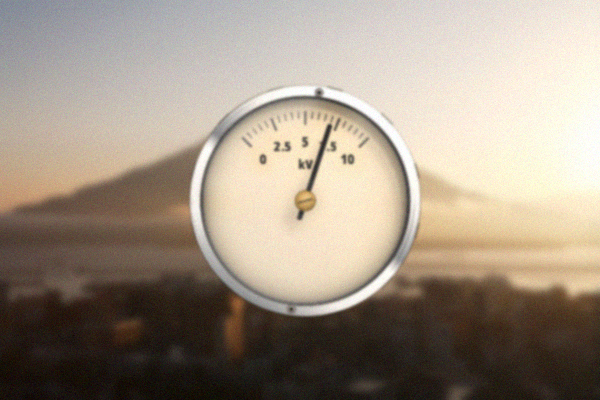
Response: 7 kV
